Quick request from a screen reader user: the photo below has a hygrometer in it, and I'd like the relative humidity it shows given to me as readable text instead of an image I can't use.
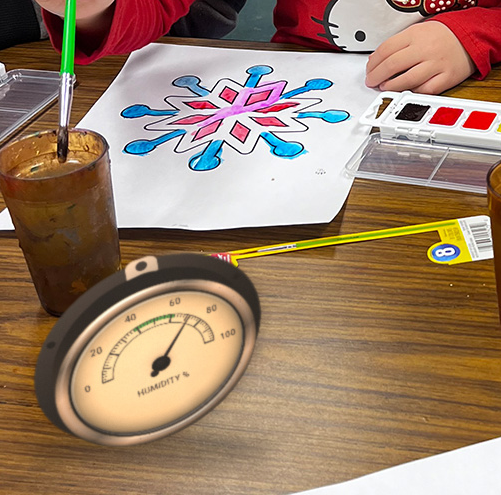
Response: 70 %
